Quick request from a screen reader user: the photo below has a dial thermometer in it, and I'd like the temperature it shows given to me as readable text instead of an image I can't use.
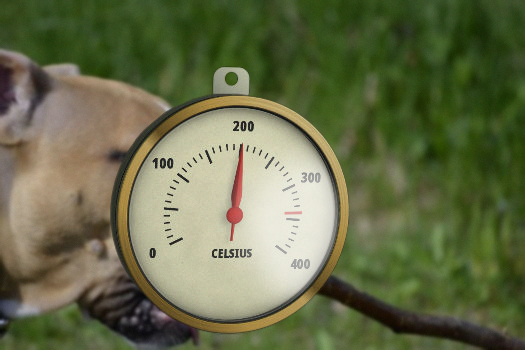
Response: 200 °C
